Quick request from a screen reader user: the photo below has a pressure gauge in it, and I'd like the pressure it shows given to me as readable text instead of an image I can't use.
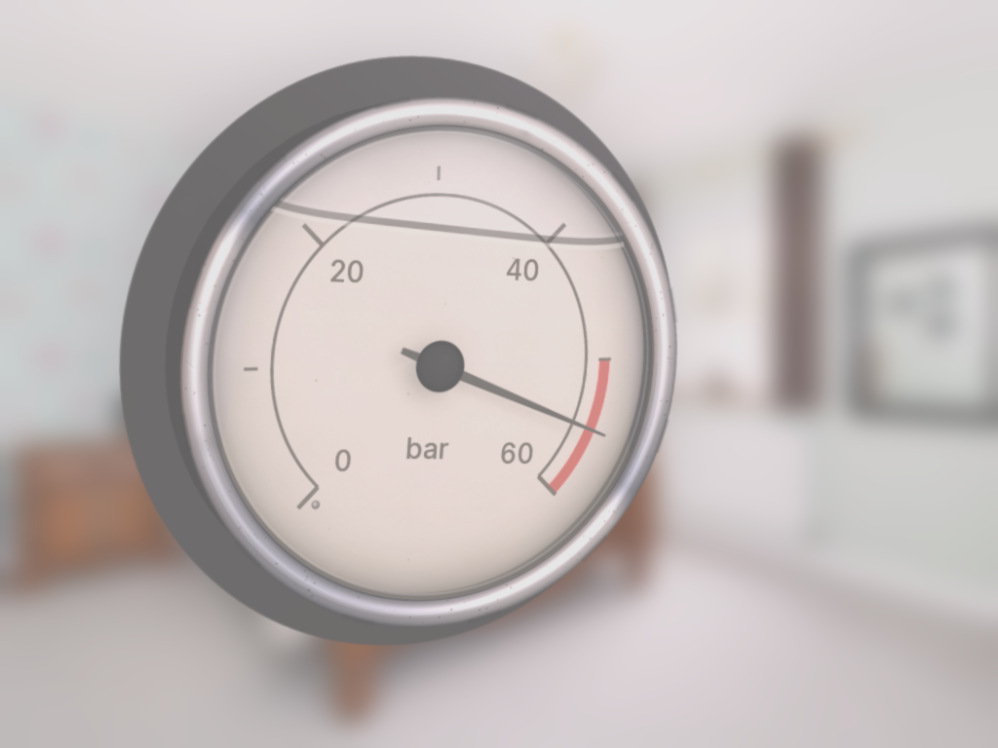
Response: 55 bar
